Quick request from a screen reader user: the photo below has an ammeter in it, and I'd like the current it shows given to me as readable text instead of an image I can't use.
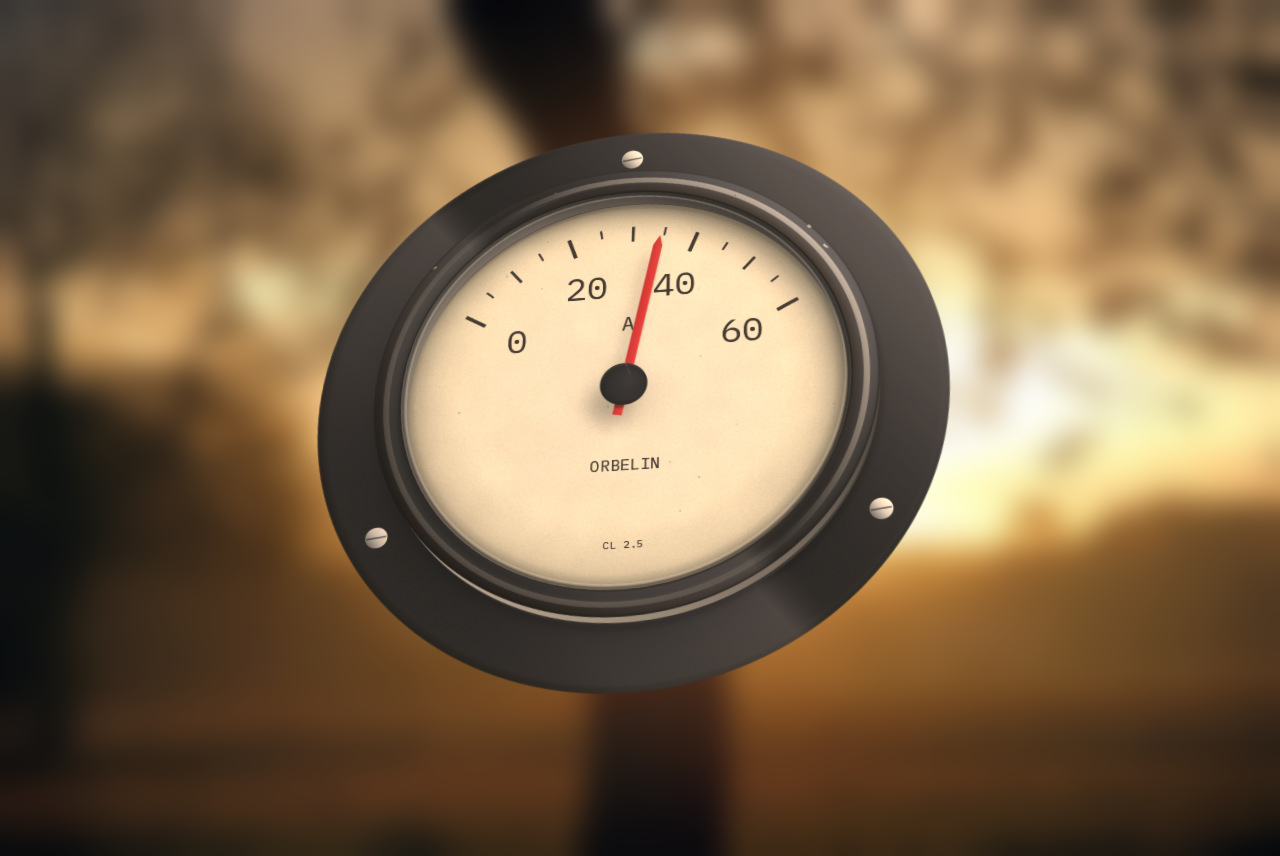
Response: 35 A
